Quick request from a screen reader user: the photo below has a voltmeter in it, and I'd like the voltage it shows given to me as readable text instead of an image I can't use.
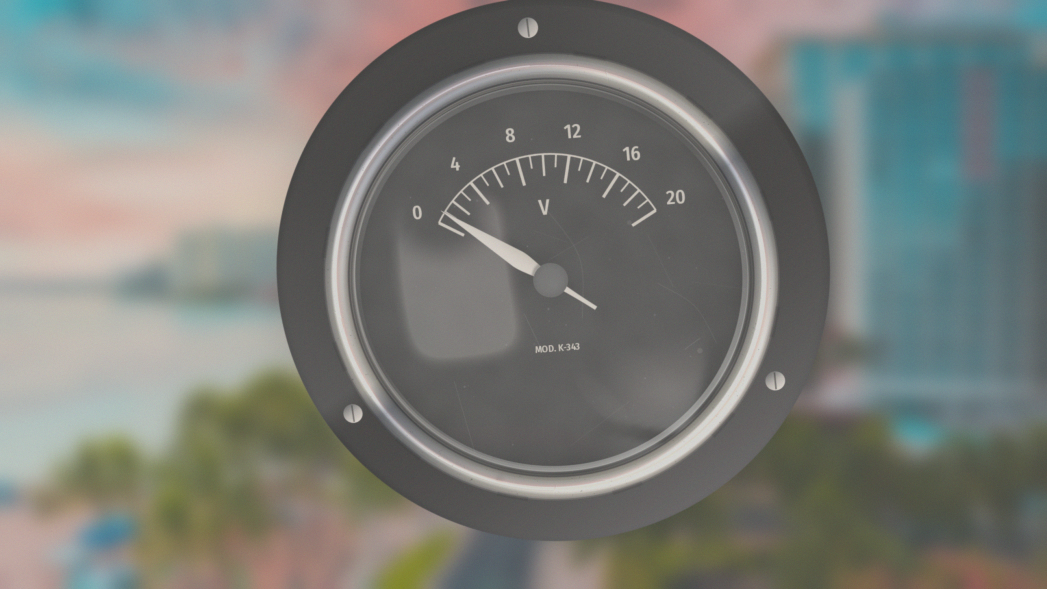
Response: 1 V
